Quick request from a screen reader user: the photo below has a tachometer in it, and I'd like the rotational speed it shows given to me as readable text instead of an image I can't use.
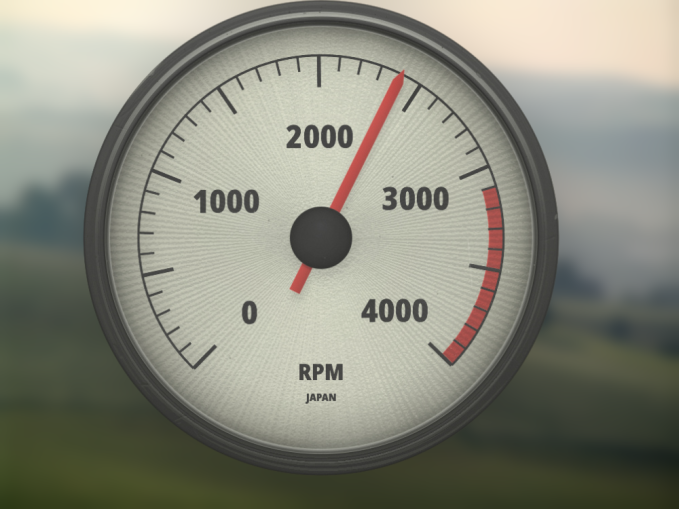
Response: 2400 rpm
